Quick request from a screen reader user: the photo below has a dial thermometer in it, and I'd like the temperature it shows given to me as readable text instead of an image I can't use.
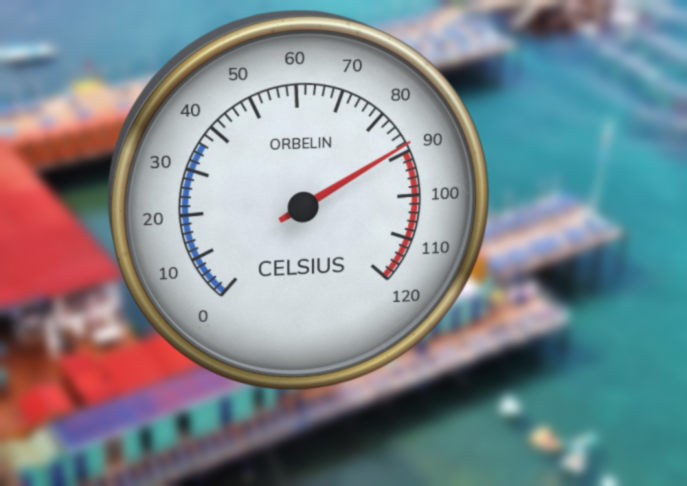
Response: 88 °C
